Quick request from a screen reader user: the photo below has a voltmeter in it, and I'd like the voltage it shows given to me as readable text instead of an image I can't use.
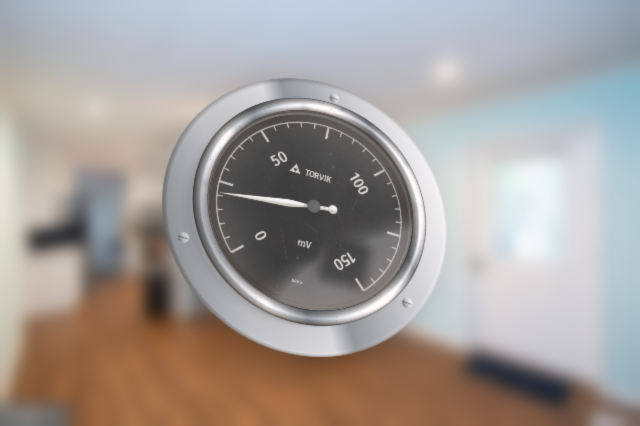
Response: 20 mV
